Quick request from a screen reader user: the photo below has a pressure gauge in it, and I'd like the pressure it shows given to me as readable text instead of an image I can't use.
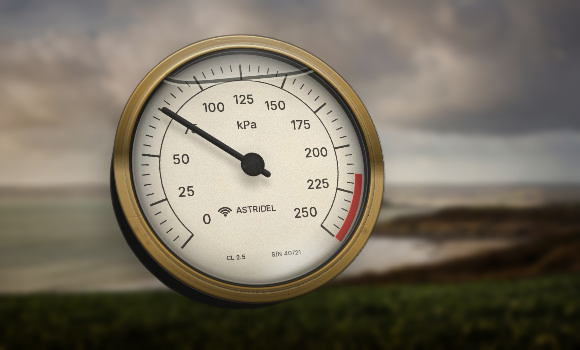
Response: 75 kPa
